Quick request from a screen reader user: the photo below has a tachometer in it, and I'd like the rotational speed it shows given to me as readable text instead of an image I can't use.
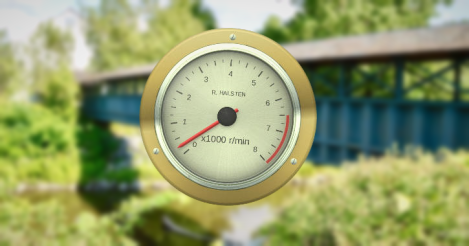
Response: 250 rpm
